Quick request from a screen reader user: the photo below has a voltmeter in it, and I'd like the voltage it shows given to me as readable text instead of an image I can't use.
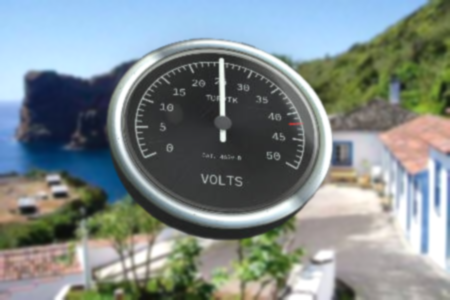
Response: 25 V
